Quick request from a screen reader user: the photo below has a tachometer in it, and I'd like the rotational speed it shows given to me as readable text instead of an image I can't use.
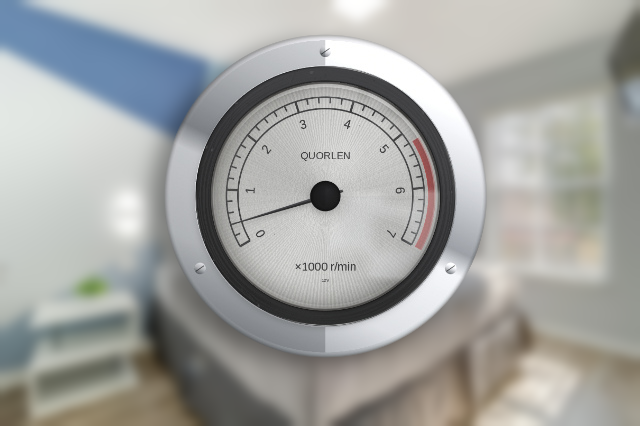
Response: 400 rpm
